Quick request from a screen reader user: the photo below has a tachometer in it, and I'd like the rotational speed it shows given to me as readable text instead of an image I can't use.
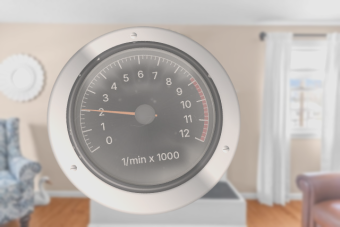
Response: 2000 rpm
